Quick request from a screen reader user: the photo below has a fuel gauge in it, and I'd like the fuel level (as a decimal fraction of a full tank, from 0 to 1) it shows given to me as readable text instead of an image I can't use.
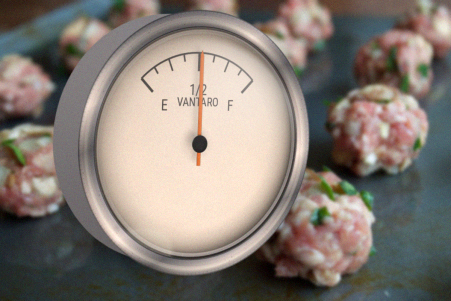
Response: 0.5
